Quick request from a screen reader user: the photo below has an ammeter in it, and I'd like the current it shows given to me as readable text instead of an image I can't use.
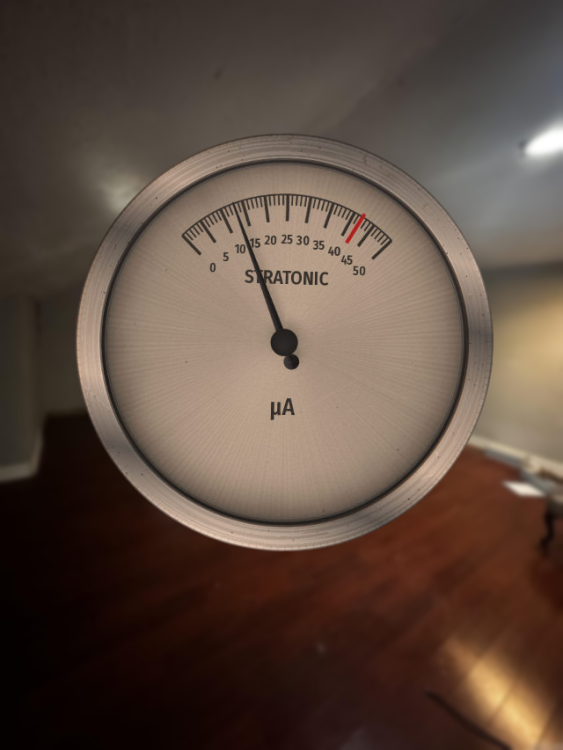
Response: 13 µA
